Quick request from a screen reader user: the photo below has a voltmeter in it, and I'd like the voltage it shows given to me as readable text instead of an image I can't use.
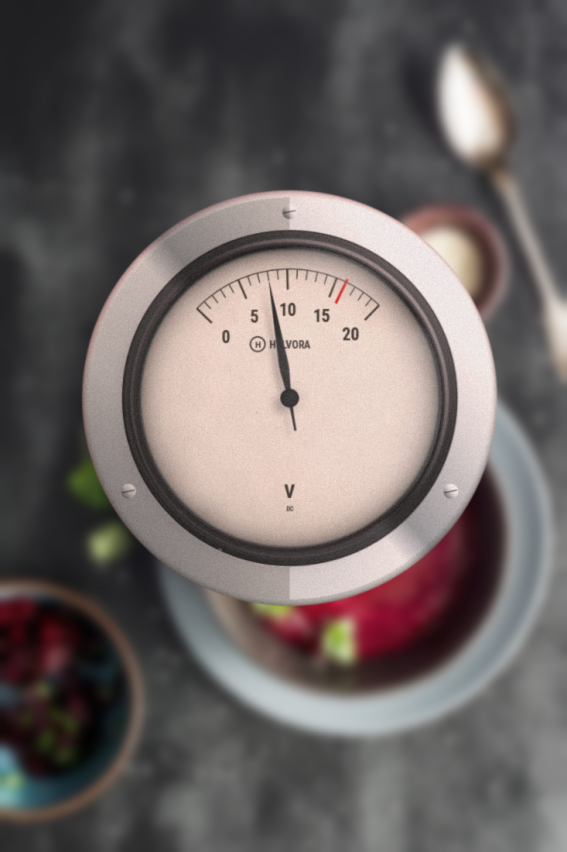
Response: 8 V
